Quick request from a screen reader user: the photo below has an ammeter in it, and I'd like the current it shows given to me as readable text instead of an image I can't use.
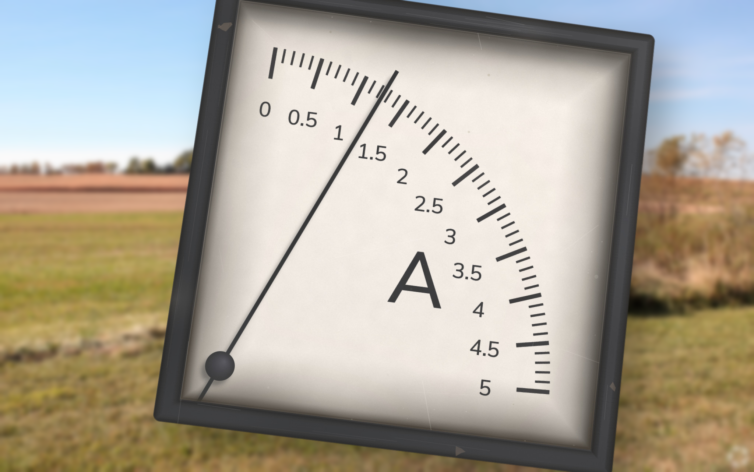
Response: 1.25 A
